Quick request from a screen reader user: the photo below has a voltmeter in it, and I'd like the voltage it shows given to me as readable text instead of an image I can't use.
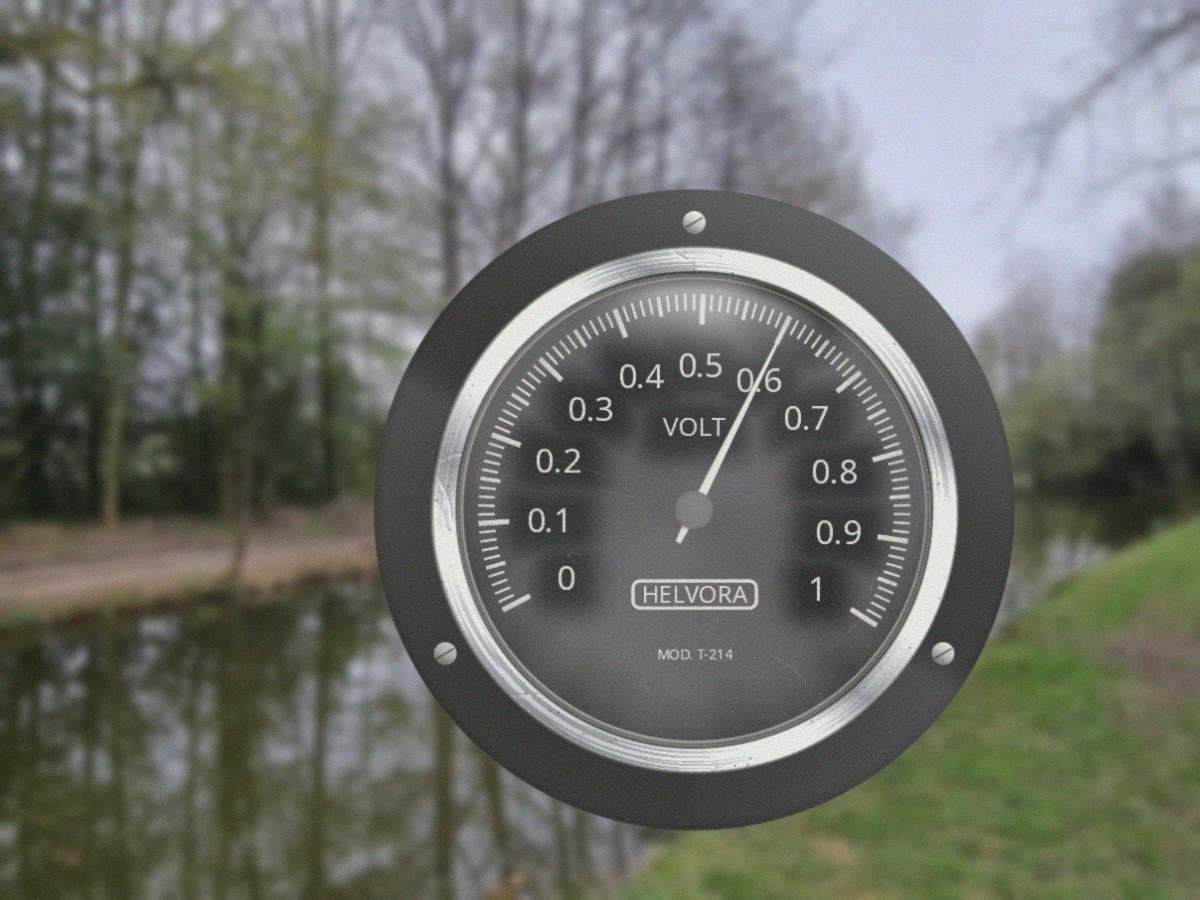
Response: 0.6 V
